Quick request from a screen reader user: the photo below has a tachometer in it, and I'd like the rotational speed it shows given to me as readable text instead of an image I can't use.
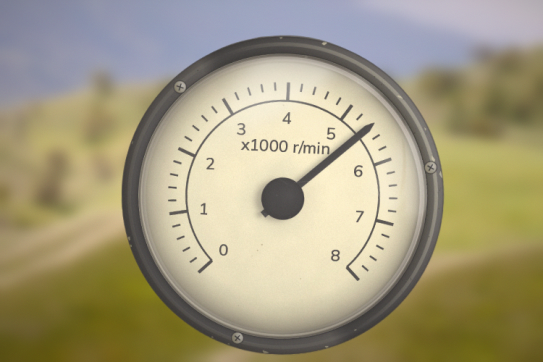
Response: 5400 rpm
